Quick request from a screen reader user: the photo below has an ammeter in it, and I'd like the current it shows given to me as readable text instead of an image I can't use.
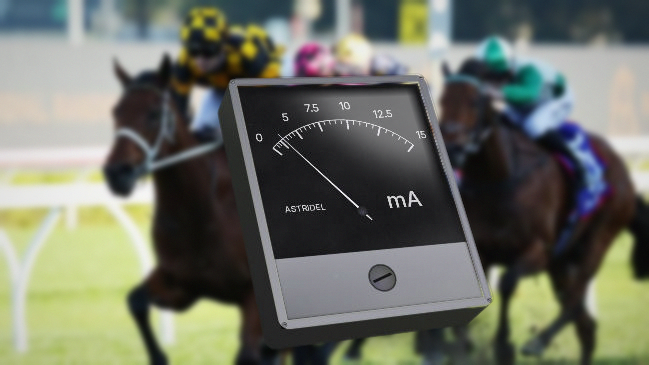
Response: 2.5 mA
